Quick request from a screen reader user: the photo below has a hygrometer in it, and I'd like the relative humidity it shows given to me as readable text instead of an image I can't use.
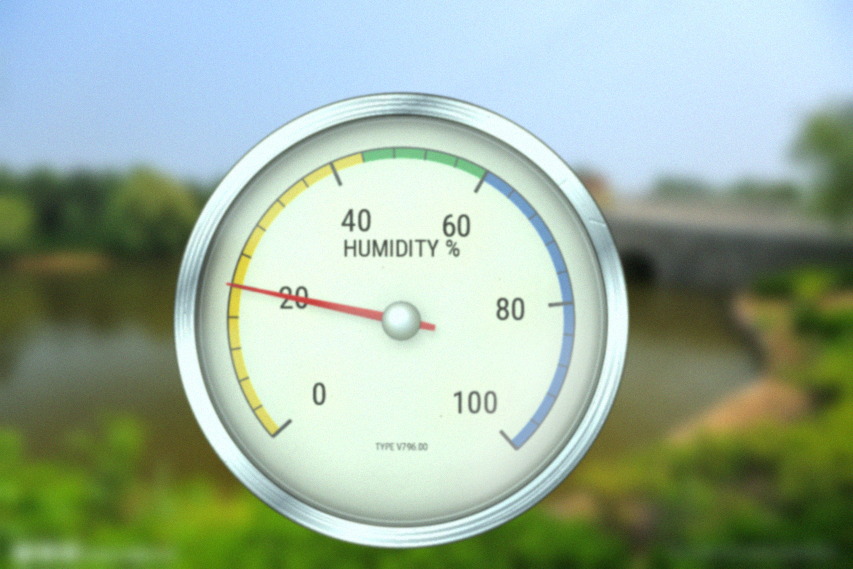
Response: 20 %
